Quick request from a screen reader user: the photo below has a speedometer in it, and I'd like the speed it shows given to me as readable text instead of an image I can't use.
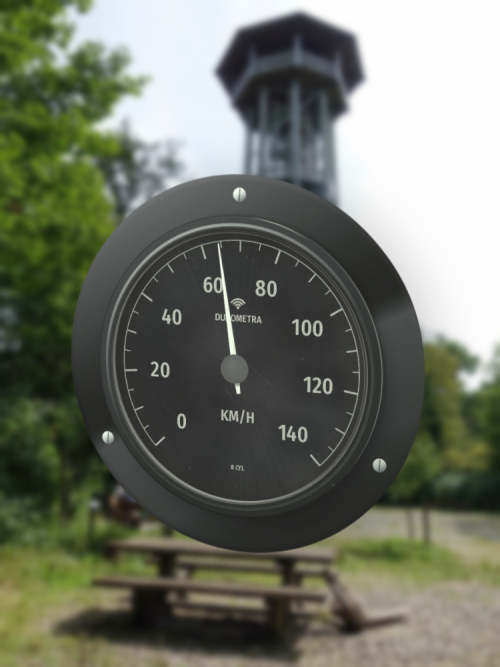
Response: 65 km/h
